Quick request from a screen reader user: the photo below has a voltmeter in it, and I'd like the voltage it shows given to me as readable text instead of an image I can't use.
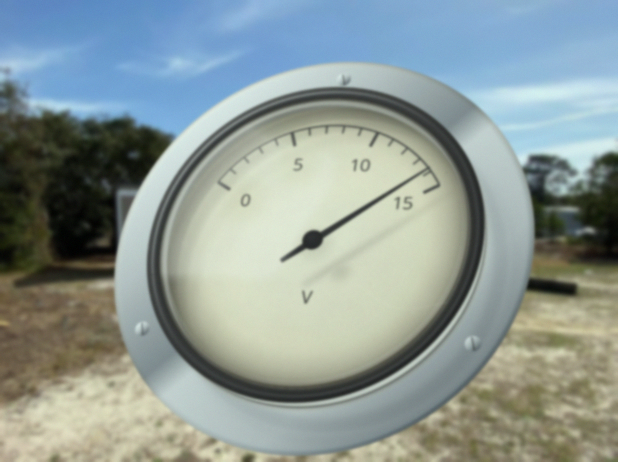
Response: 14 V
